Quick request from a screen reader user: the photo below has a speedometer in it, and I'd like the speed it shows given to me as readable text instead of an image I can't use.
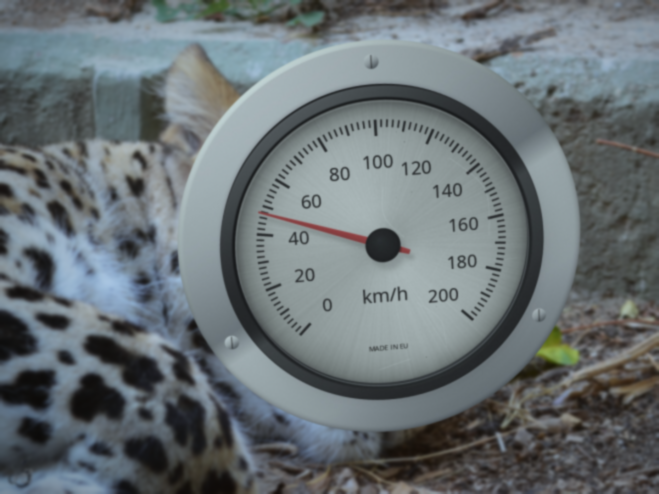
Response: 48 km/h
